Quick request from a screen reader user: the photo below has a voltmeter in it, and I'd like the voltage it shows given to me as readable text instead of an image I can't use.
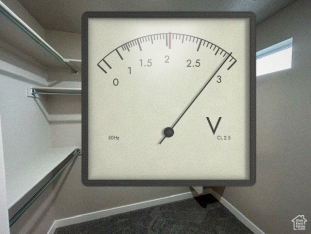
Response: 2.9 V
